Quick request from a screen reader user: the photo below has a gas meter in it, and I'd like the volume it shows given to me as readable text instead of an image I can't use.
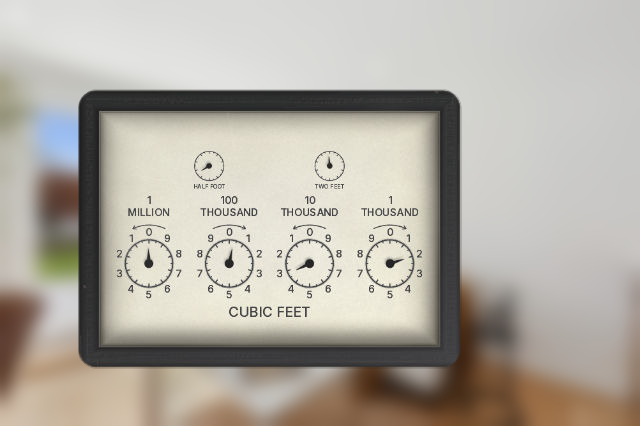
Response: 3200 ft³
